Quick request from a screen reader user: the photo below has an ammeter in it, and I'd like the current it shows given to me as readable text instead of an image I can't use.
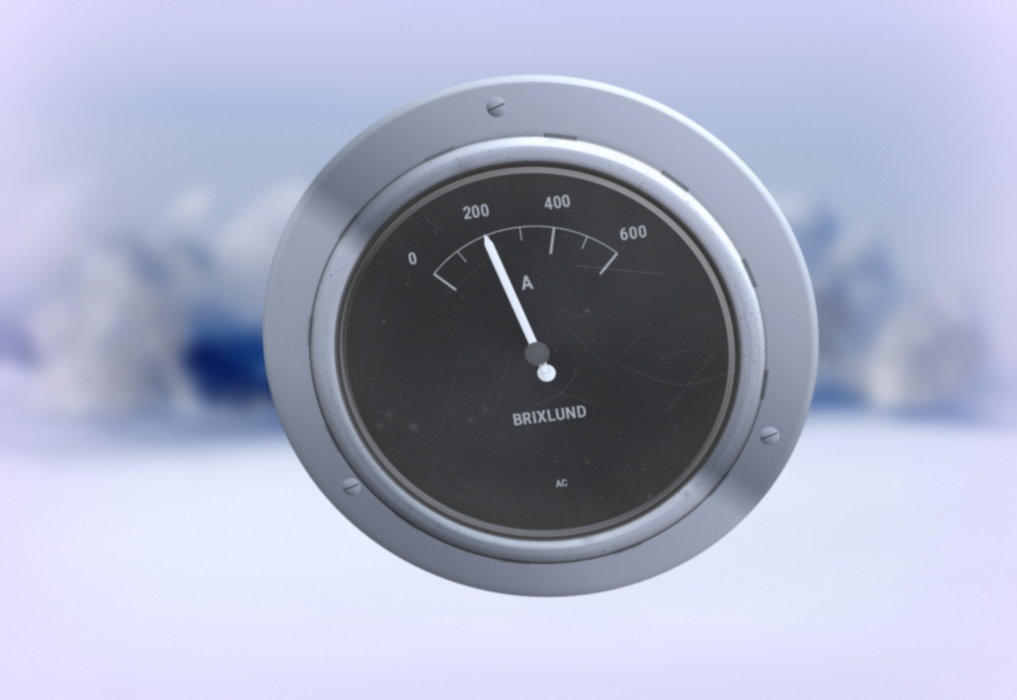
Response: 200 A
